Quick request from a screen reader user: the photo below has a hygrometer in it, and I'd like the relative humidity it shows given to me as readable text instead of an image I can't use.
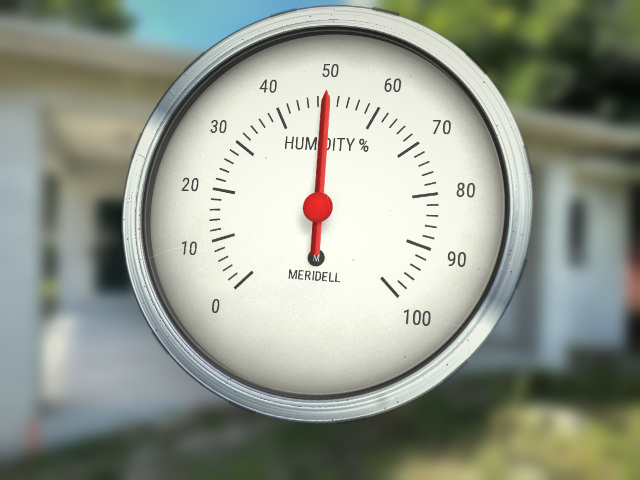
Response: 50 %
